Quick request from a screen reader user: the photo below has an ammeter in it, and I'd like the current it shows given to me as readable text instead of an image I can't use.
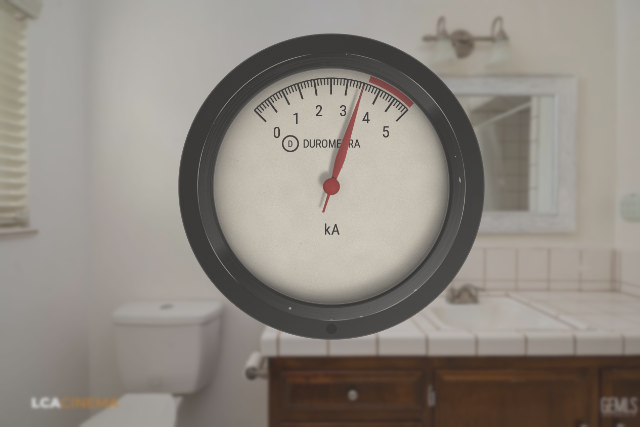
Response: 3.5 kA
